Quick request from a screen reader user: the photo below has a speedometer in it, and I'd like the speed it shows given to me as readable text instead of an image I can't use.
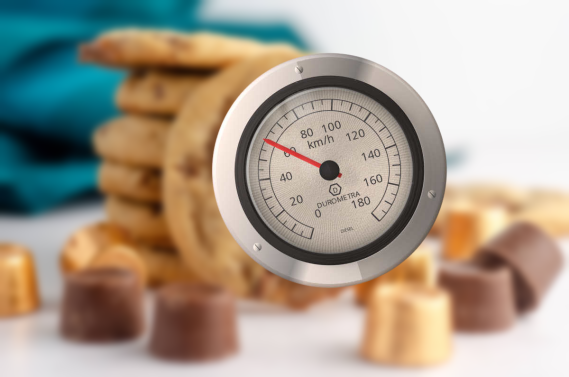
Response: 60 km/h
